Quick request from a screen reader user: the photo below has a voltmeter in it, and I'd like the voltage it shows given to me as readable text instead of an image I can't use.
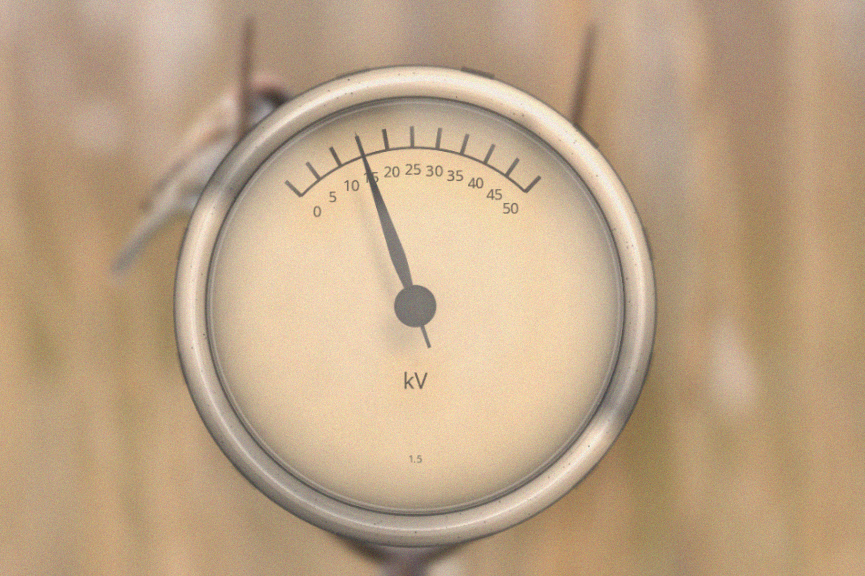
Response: 15 kV
